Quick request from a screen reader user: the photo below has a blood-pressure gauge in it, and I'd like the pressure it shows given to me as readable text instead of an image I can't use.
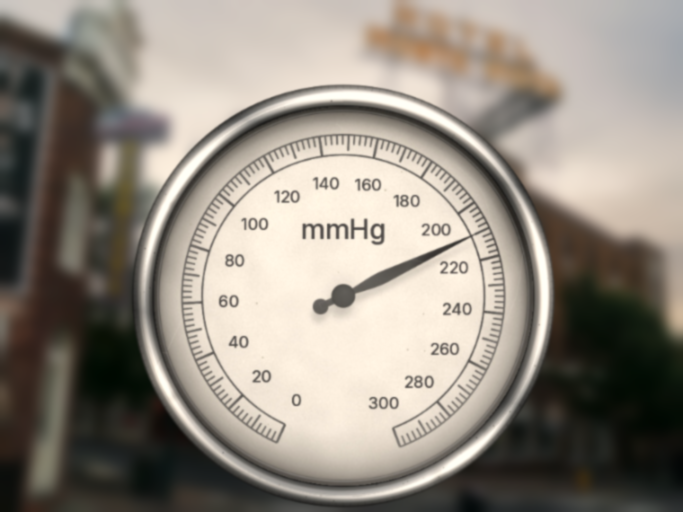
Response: 210 mmHg
